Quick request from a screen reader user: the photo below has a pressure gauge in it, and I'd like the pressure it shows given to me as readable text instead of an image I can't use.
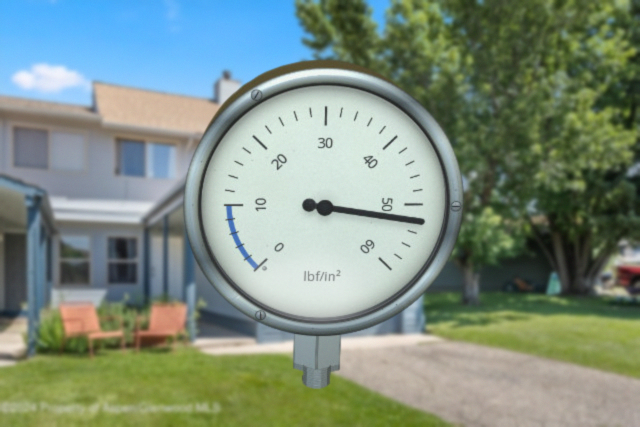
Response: 52 psi
